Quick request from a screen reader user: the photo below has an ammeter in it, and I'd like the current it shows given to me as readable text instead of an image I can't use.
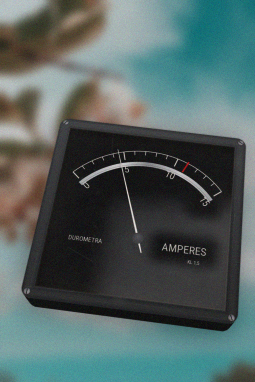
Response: 4.5 A
